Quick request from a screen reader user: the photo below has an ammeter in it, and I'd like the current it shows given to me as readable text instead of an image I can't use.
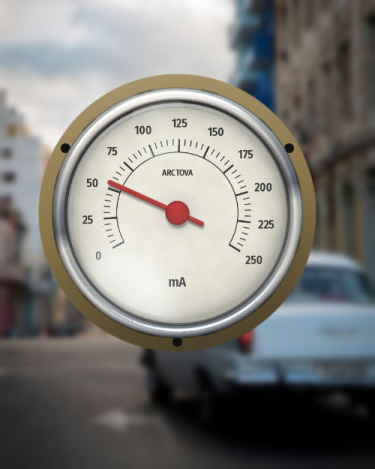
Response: 55 mA
